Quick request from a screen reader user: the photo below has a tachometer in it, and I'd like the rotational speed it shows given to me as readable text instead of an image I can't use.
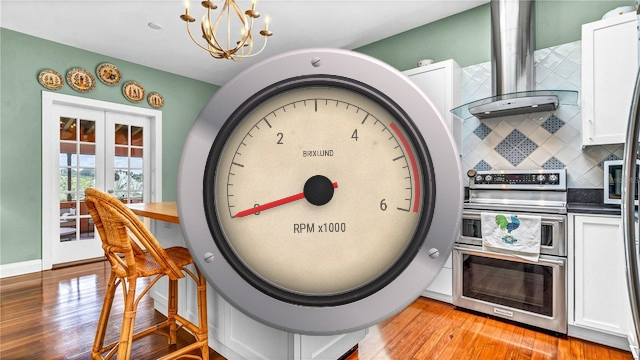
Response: 0 rpm
